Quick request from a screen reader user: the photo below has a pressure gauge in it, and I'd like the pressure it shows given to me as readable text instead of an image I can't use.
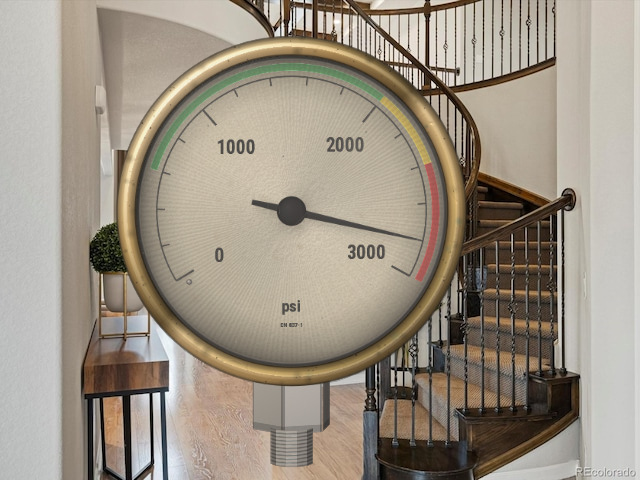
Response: 2800 psi
